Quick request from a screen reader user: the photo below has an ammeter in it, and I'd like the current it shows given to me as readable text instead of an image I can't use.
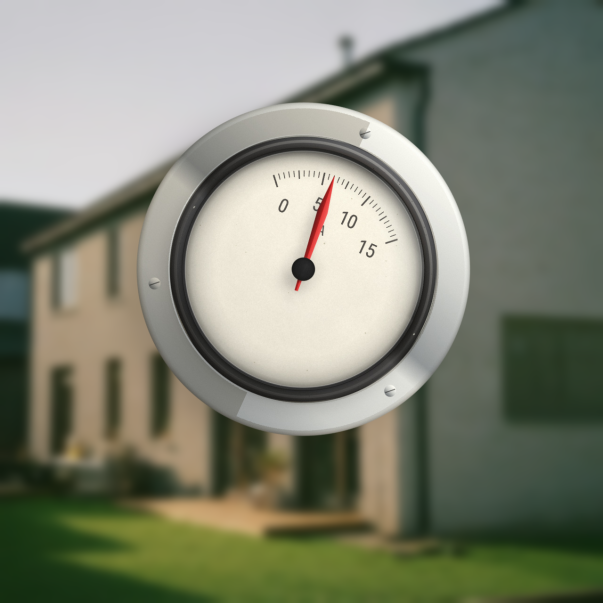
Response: 6 A
